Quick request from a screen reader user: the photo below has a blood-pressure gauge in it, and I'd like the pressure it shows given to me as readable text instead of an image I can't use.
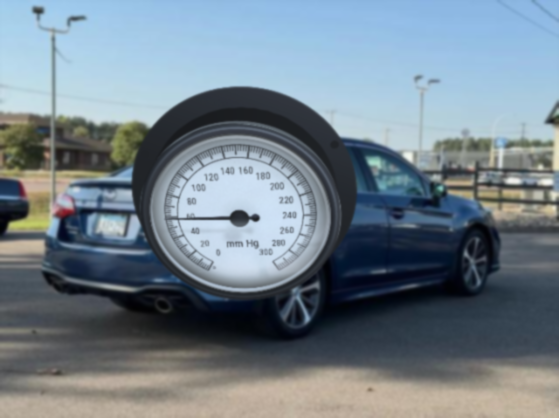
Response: 60 mmHg
